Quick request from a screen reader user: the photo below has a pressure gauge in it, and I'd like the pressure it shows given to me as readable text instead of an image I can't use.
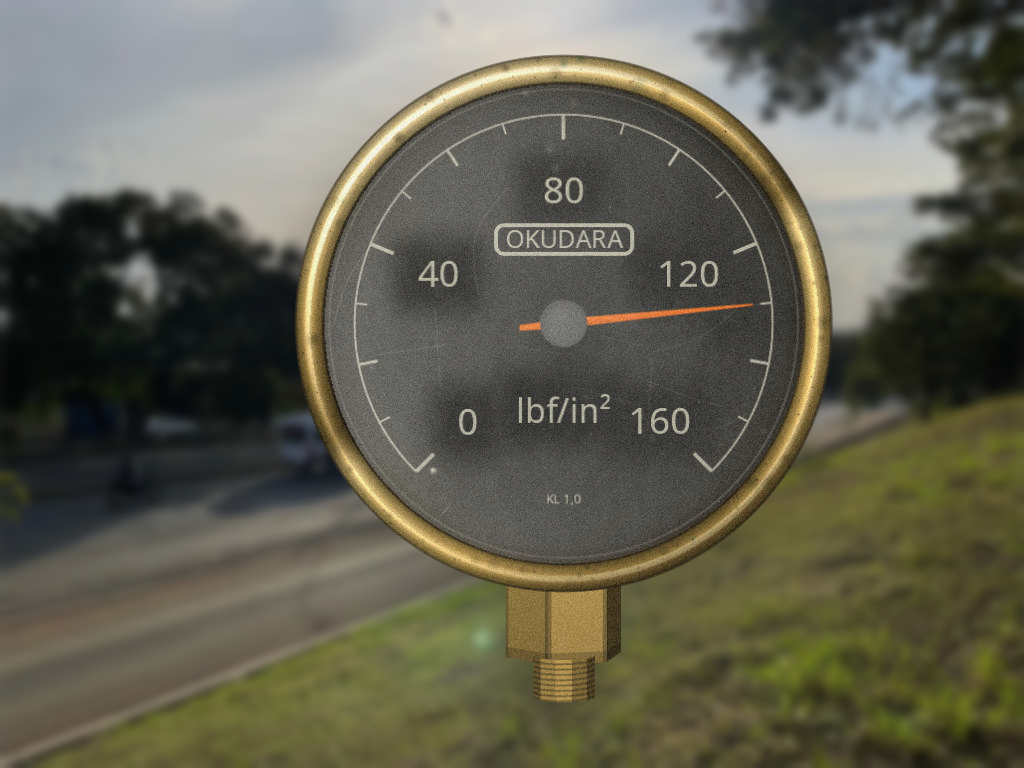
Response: 130 psi
